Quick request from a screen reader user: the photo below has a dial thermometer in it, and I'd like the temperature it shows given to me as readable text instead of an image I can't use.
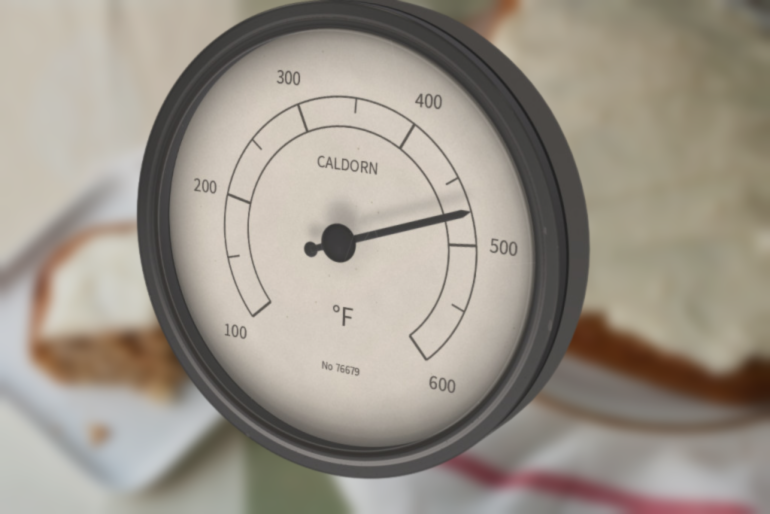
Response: 475 °F
